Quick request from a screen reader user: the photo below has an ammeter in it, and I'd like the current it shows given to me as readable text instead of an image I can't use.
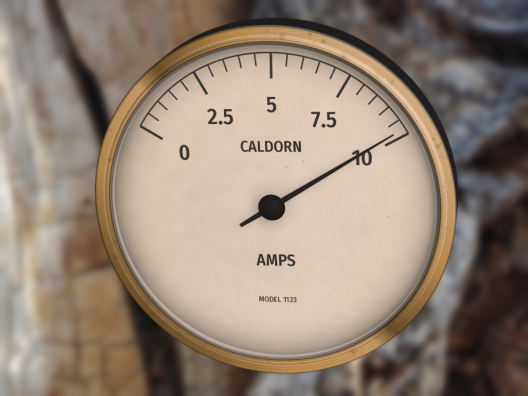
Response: 9.75 A
